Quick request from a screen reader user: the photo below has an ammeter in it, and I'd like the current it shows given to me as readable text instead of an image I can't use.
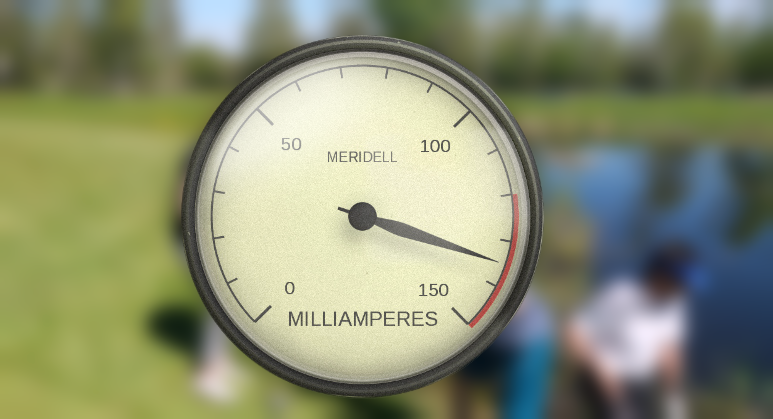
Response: 135 mA
